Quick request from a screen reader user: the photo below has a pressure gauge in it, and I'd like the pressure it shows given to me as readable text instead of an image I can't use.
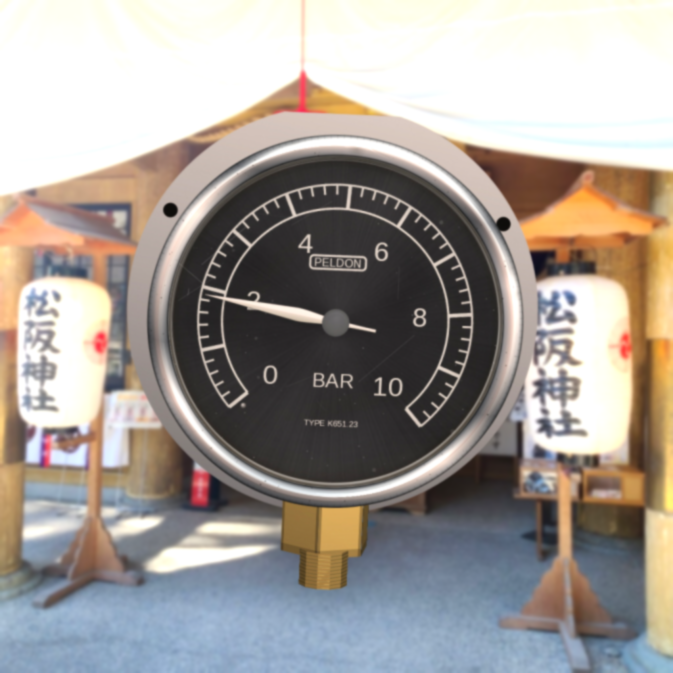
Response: 1.9 bar
